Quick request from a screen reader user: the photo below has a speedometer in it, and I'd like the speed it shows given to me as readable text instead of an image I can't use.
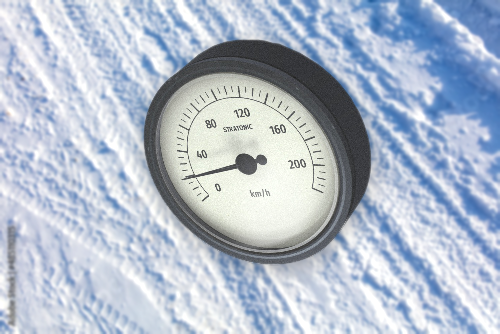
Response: 20 km/h
